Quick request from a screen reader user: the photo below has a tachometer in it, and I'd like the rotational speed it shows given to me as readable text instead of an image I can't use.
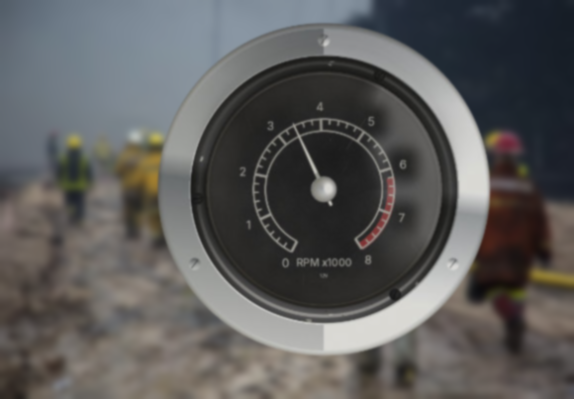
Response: 3400 rpm
